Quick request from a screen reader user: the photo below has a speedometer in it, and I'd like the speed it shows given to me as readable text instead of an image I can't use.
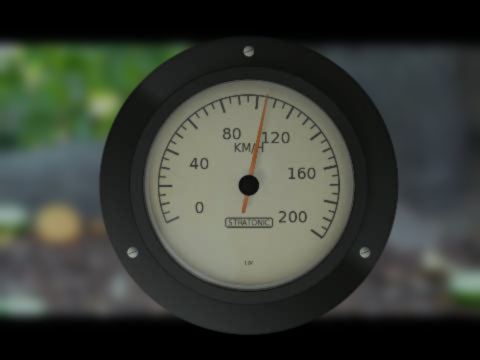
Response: 105 km/h
